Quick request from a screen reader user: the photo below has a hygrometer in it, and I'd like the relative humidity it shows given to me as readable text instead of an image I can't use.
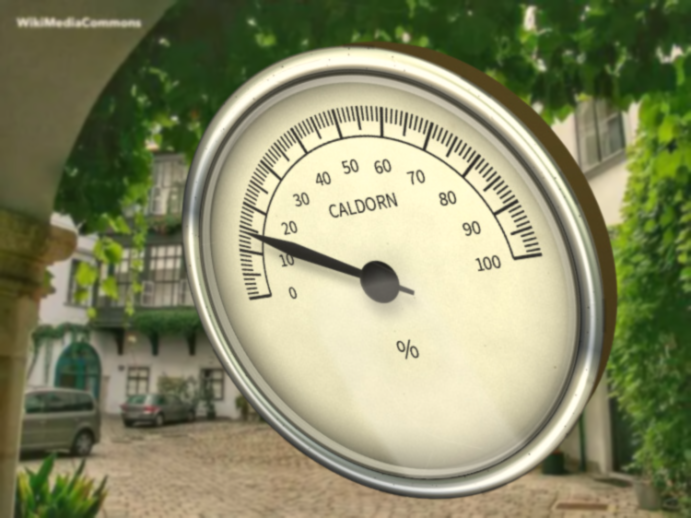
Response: 15 %
